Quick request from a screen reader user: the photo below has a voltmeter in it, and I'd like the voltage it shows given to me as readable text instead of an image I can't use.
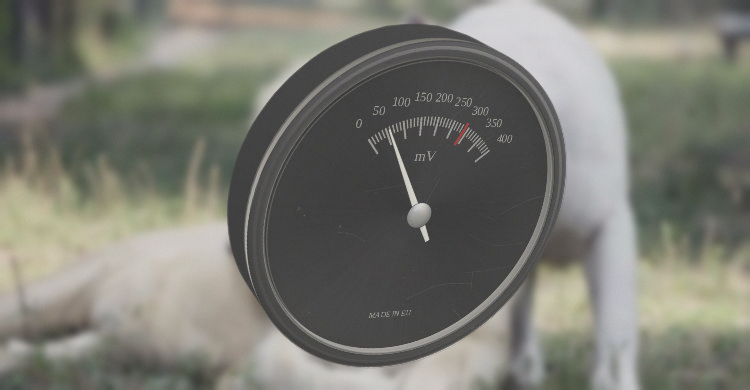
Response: 50 mV
